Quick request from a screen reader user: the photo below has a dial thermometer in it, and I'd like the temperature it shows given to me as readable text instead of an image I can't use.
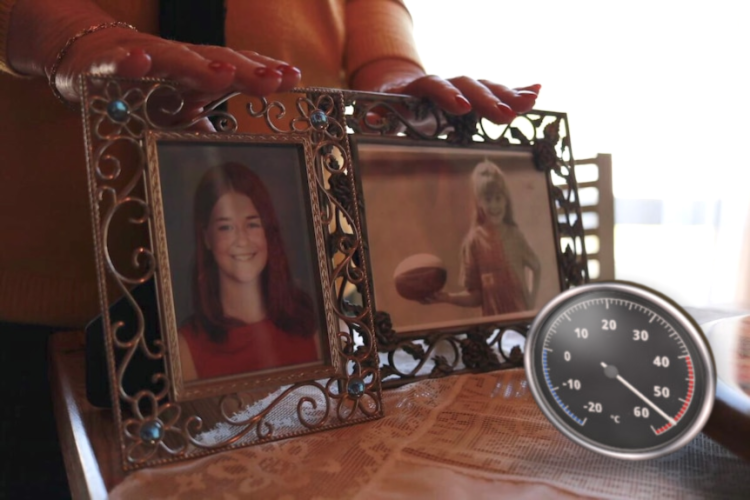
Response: 55 °C
